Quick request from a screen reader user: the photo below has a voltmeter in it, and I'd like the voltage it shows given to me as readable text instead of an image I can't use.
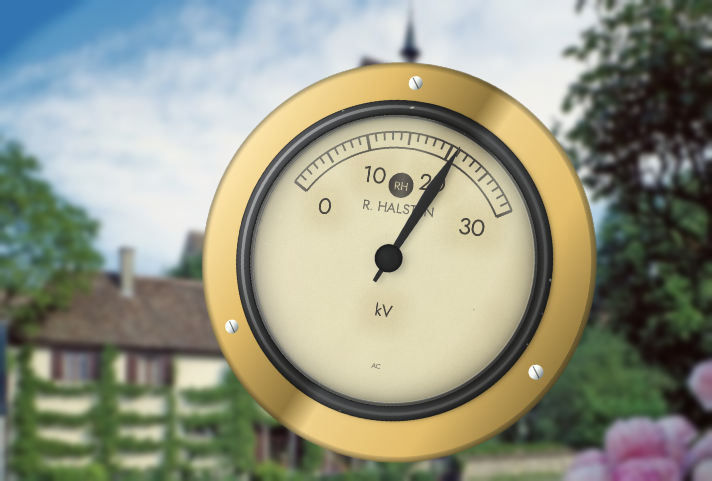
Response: 21 kV
